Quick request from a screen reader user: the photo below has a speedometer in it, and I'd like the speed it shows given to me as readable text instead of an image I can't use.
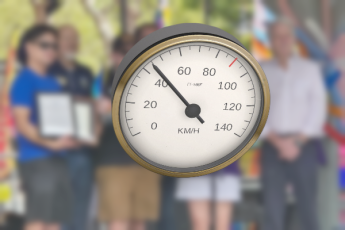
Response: 45 km/h
